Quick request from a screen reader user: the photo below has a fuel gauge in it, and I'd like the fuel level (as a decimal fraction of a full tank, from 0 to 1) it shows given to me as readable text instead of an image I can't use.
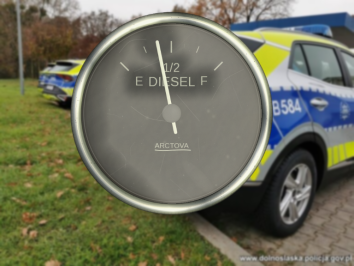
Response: 0.375
